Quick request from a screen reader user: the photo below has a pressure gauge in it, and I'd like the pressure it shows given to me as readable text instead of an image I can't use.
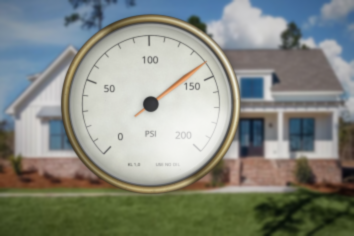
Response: 140 psi
